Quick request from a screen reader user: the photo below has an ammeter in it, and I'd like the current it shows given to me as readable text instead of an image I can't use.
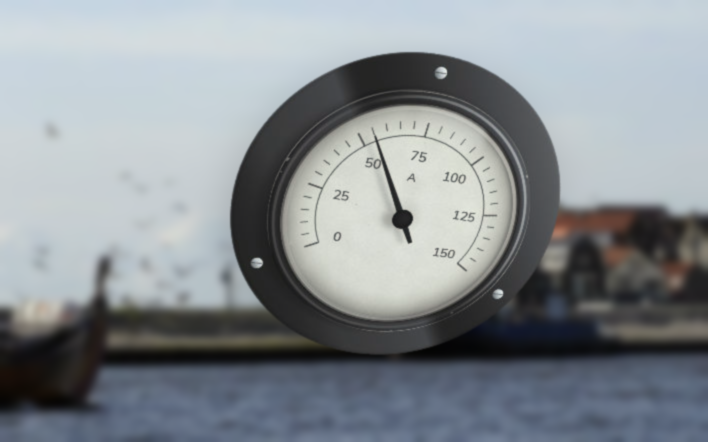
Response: 55 A
